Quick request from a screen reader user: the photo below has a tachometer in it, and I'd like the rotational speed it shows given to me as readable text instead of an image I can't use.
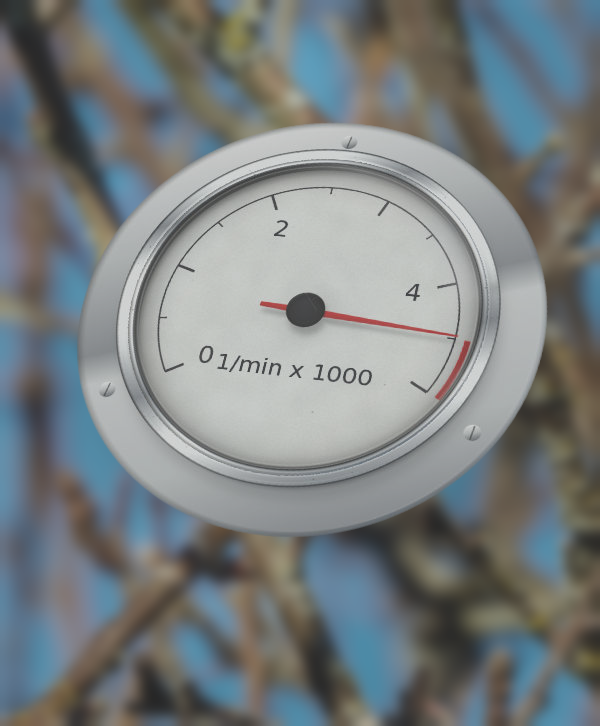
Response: 4500 rpm
